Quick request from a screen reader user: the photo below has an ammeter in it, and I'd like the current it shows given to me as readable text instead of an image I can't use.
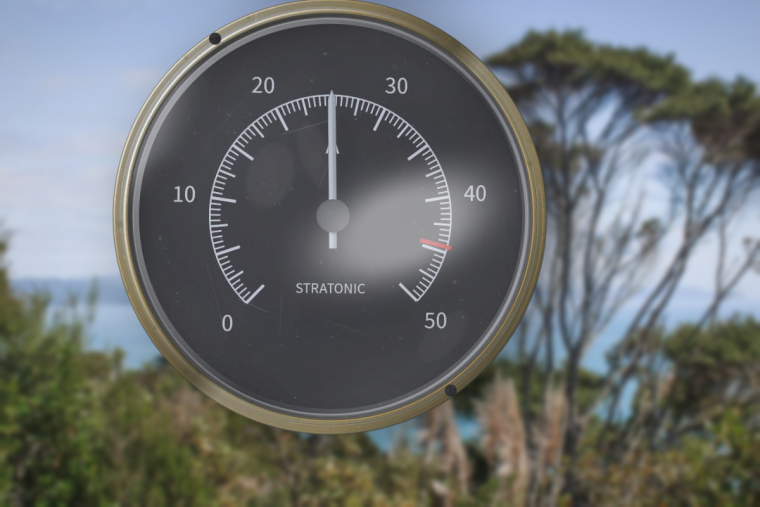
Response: 25 A
